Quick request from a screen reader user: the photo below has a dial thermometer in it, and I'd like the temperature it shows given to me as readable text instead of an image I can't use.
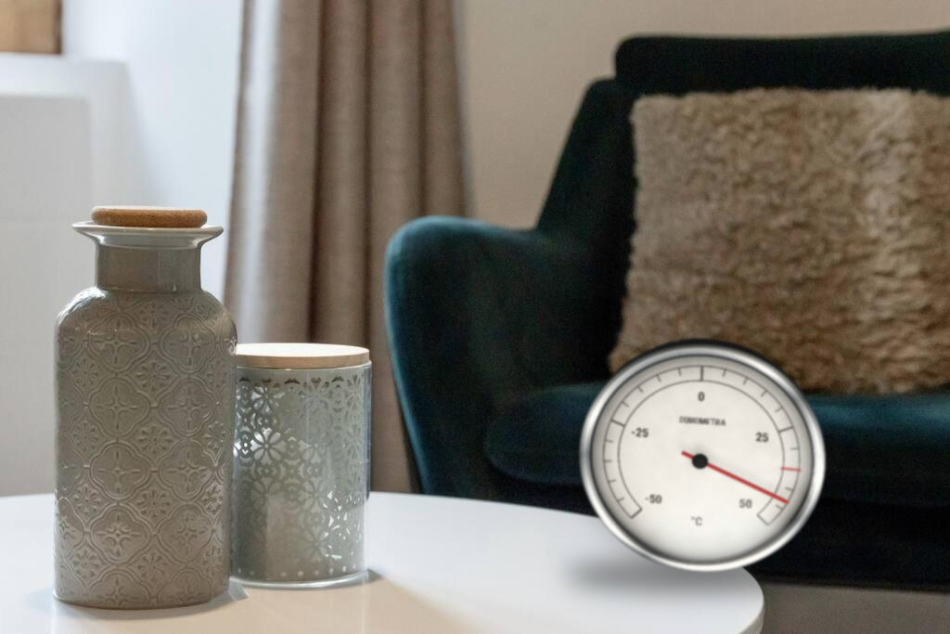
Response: 42.5 °C
